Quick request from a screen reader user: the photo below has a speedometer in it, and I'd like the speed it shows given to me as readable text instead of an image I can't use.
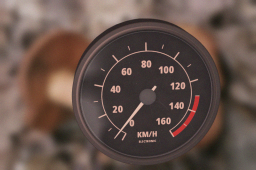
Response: 5 km/h
